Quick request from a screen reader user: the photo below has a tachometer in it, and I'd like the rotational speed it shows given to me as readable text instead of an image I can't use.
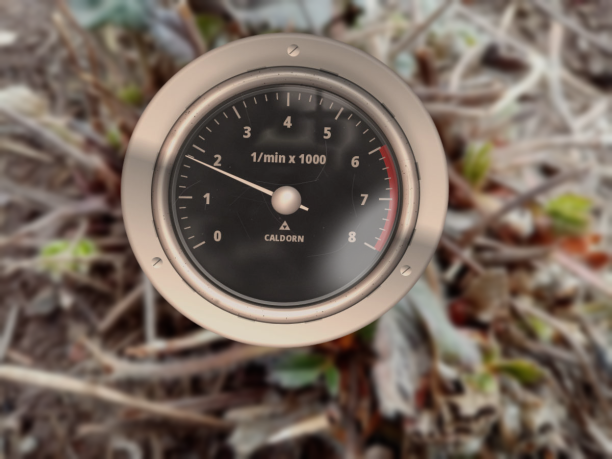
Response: 1800 rpm
